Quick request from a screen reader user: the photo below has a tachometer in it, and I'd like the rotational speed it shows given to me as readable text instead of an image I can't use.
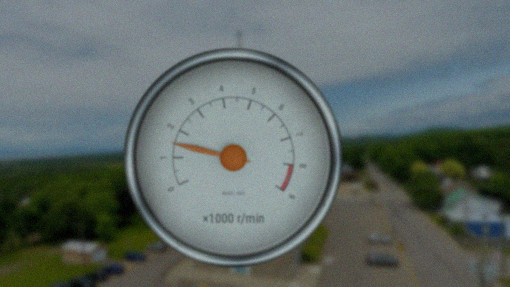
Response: 1500 rpm
